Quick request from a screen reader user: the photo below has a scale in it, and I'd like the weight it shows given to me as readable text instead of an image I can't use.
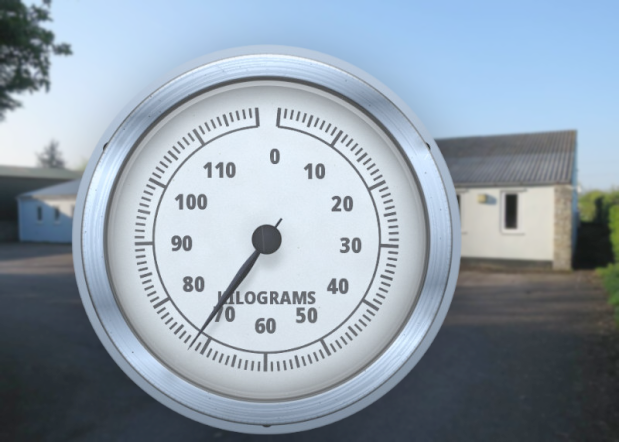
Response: 72 kg
